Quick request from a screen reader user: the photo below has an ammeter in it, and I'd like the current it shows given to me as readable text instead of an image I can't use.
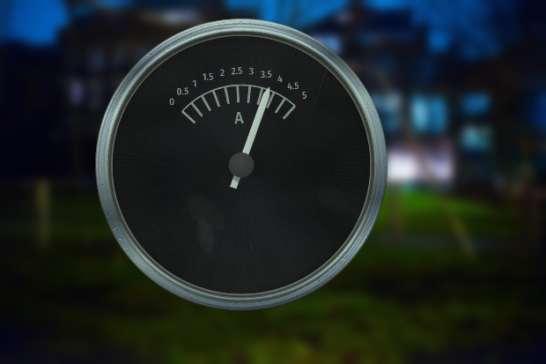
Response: 3.75 A
